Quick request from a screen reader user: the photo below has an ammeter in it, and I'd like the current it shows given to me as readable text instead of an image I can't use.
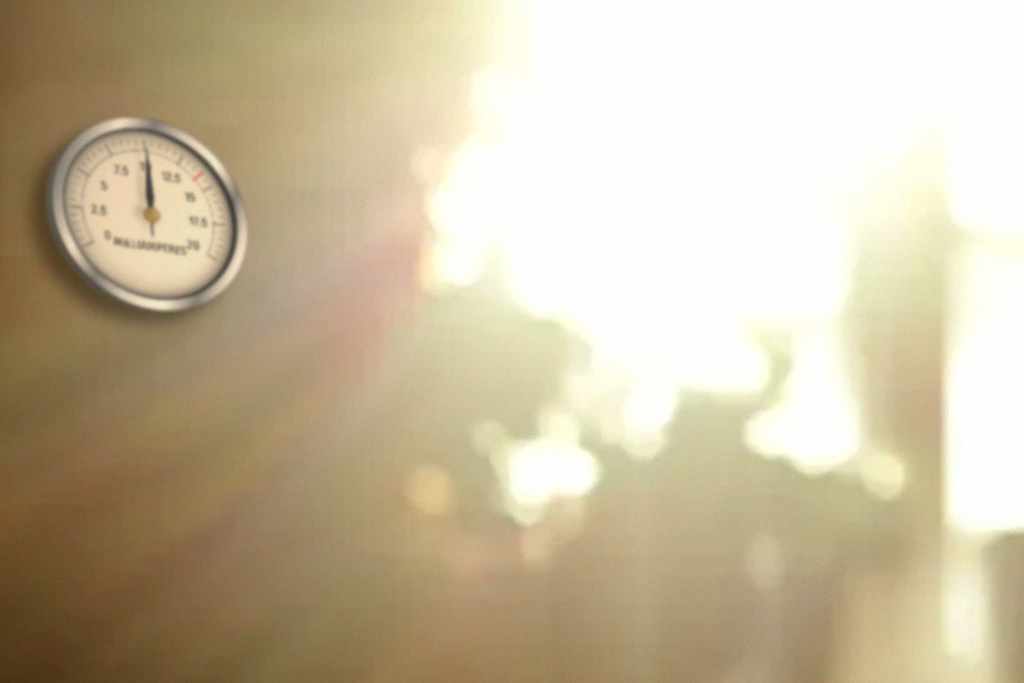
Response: 10 mA
